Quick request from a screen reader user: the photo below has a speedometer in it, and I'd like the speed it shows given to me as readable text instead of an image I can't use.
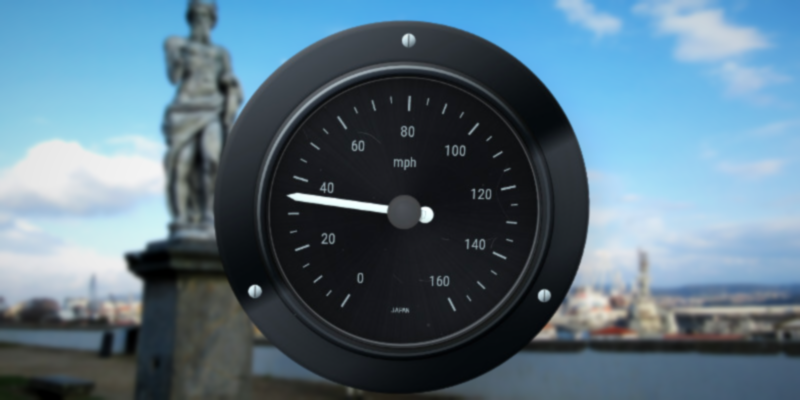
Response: 35 mph
